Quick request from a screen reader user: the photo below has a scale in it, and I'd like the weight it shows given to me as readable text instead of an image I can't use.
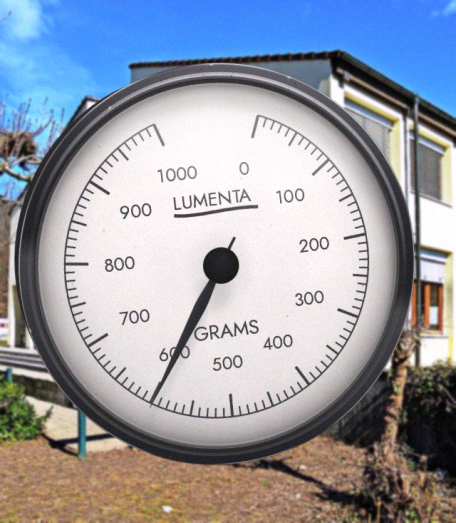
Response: 600 g
